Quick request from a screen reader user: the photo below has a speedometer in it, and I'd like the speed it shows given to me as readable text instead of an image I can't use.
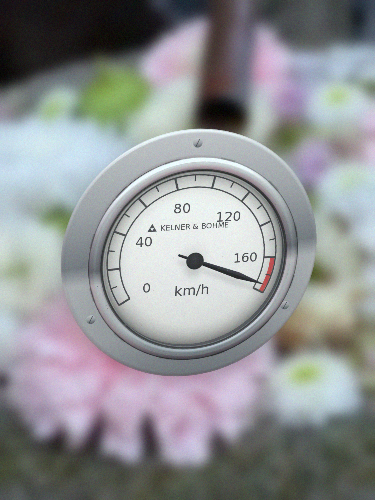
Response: 175 km/h
